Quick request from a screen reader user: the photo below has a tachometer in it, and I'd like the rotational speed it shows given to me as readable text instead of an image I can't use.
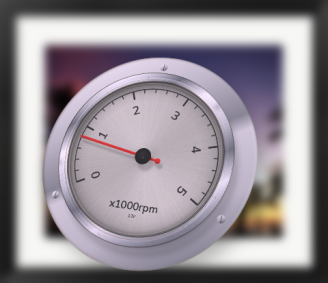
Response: 800 rpm
